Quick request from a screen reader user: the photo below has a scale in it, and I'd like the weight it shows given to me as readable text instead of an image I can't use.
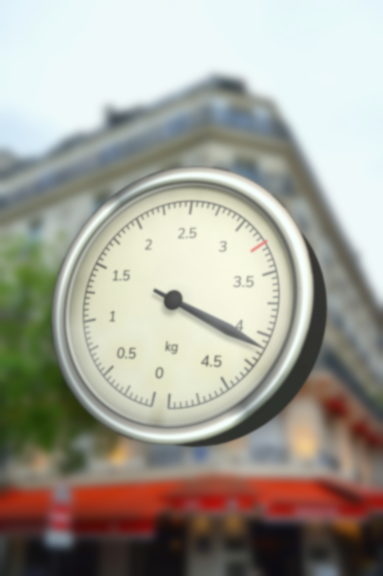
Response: 4.1 kg
